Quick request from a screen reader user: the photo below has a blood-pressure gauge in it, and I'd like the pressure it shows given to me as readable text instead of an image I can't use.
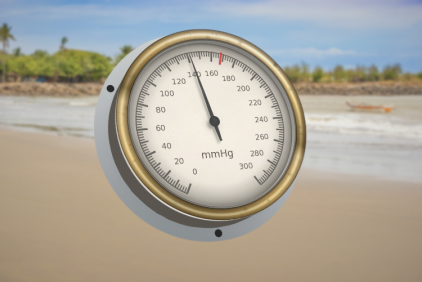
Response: 140 mmHg
